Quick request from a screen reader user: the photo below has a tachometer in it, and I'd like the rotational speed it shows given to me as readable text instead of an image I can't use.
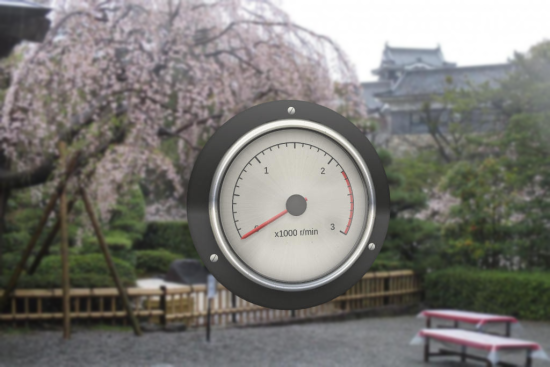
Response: 0 rpm
